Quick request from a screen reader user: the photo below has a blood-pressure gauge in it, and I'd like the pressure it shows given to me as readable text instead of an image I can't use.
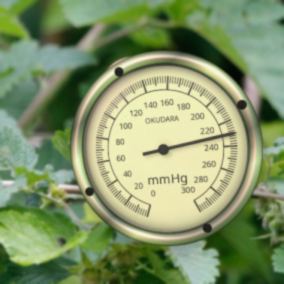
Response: 230 mmHg
